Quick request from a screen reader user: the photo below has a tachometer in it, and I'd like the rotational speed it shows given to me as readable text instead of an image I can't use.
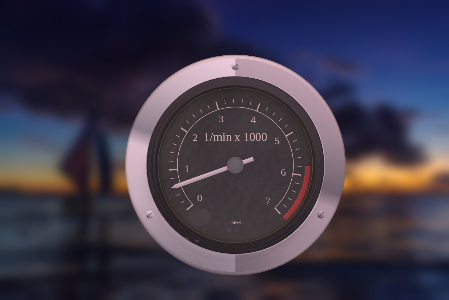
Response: 600 rpm
